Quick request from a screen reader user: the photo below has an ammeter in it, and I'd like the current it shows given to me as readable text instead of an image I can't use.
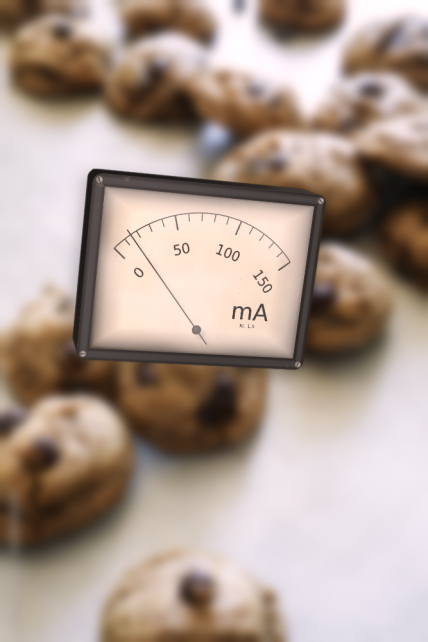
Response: 15 mA
